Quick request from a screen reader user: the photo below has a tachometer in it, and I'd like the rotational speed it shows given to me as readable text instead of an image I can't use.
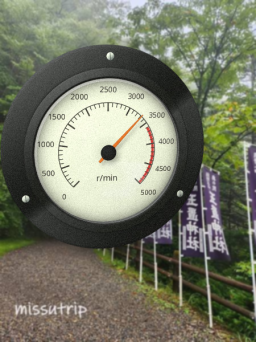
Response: 3300 rpm
